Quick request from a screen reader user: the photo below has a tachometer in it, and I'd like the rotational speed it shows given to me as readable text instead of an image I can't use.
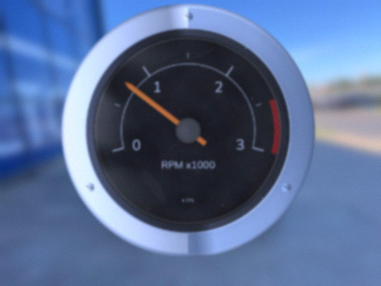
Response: 750 rpm
